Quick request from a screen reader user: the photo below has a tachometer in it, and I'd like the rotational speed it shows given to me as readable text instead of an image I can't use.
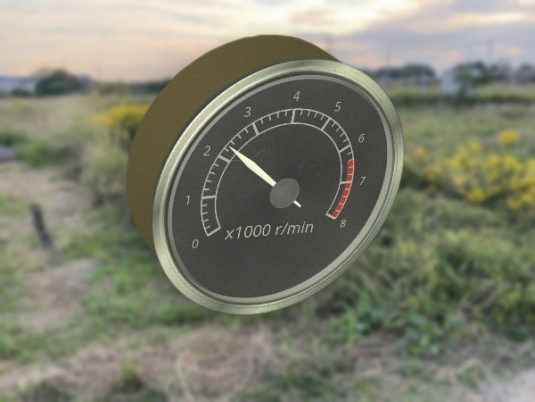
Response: 2300 rpm
